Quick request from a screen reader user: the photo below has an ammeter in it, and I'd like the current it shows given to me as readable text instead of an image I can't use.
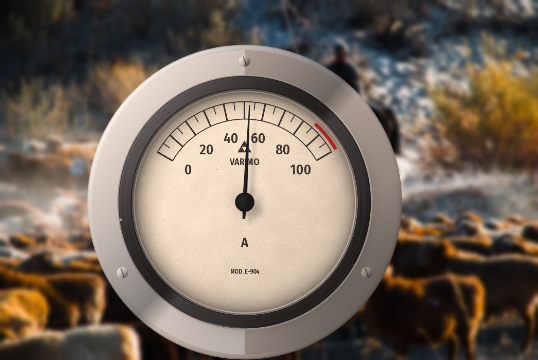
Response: 52.5 A
